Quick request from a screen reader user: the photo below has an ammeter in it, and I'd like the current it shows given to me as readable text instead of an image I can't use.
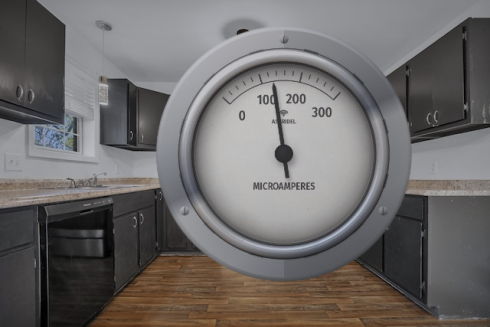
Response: 130 µA
